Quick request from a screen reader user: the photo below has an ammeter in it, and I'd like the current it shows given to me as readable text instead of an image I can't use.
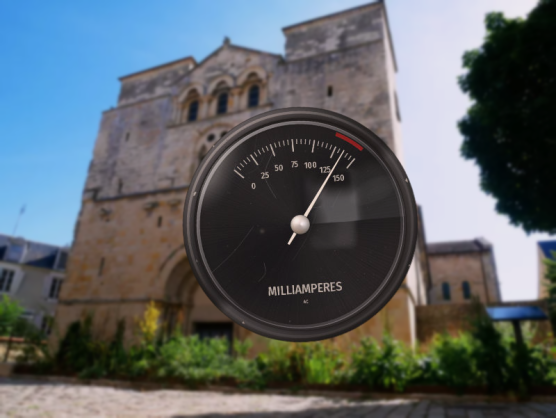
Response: 135 mA
